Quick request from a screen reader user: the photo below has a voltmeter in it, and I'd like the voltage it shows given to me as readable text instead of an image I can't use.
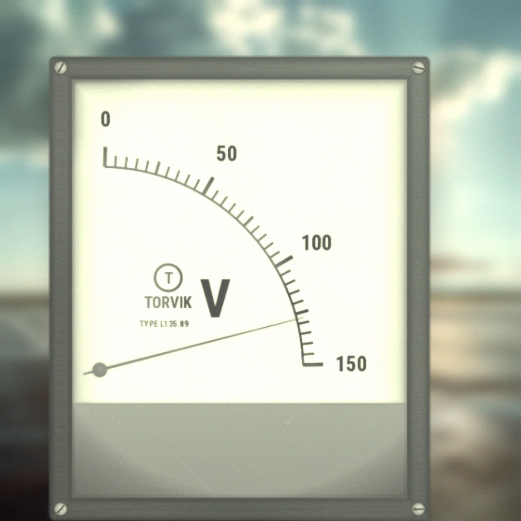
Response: 127.5 V
